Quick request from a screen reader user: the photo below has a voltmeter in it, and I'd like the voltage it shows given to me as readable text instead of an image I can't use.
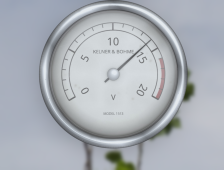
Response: 14 V
